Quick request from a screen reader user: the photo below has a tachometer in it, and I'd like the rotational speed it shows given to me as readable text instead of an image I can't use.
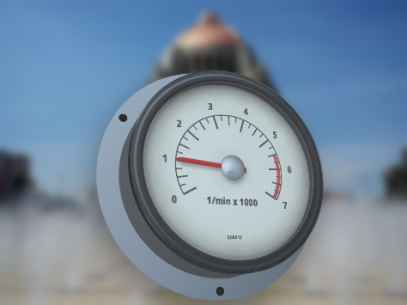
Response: 1000 rpm
